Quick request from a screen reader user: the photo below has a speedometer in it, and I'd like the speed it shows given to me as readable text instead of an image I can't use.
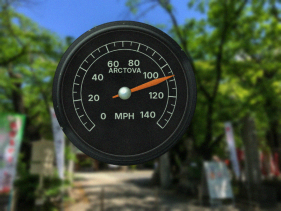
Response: 107.5 mph
